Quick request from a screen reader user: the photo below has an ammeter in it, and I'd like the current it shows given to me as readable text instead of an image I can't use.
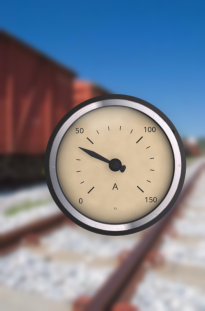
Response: 40 A
